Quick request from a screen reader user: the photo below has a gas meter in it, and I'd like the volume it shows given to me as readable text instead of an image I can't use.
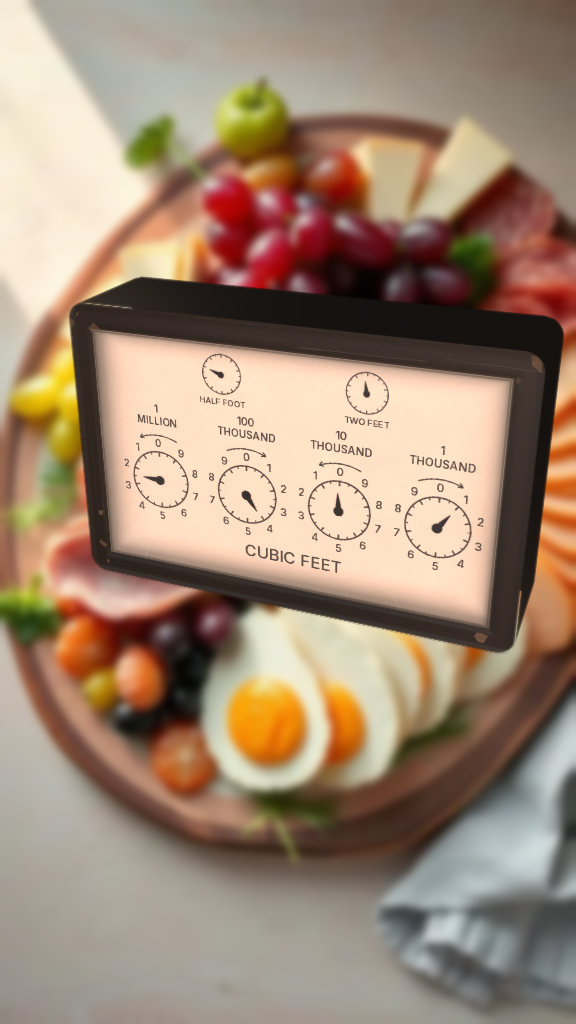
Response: 240100 ft³
